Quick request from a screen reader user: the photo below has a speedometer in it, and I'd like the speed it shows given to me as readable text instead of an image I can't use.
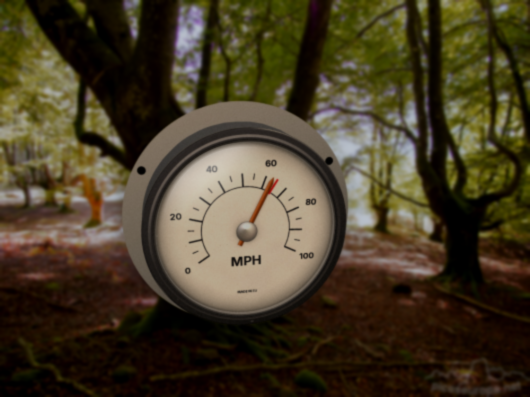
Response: 62.5 mph
